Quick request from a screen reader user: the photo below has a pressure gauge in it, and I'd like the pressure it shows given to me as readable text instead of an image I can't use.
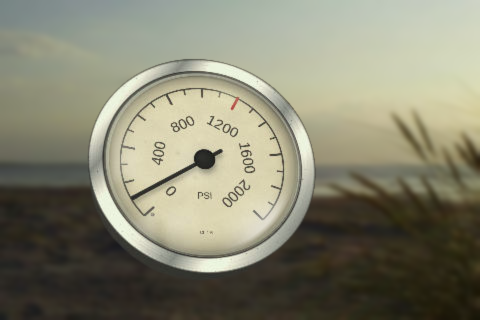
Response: 100 psi
